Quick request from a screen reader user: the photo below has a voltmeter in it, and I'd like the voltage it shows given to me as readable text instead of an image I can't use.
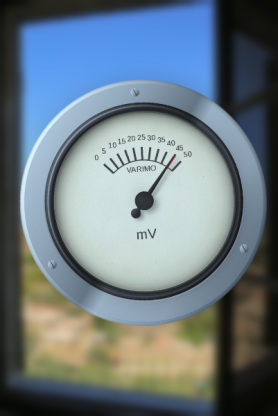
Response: 45 mV
